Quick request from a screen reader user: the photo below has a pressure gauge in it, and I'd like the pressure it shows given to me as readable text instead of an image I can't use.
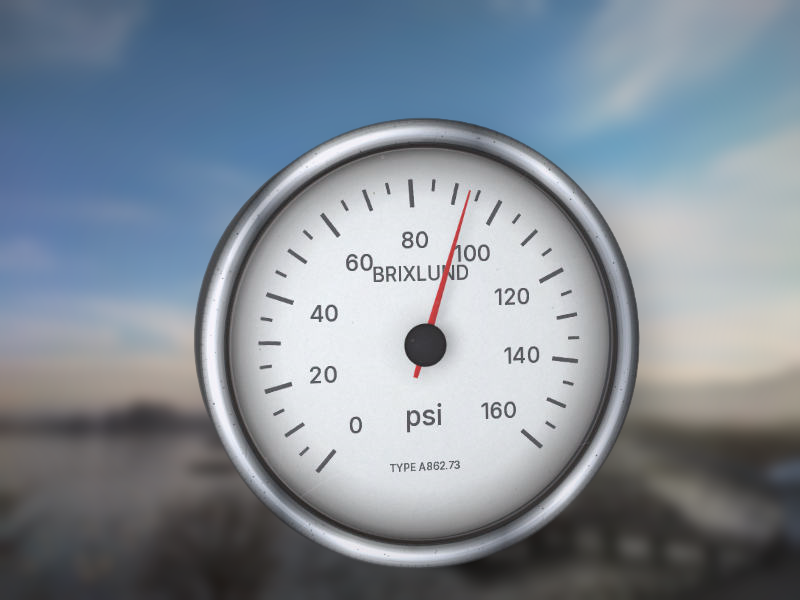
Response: 92.5 psi
